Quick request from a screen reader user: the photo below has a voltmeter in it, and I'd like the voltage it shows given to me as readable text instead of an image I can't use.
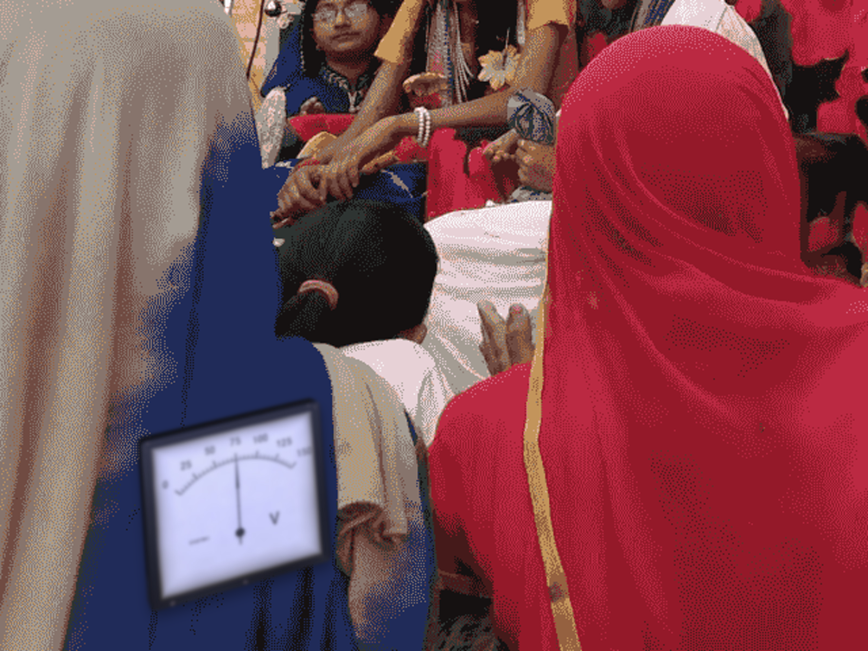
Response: 75 V
